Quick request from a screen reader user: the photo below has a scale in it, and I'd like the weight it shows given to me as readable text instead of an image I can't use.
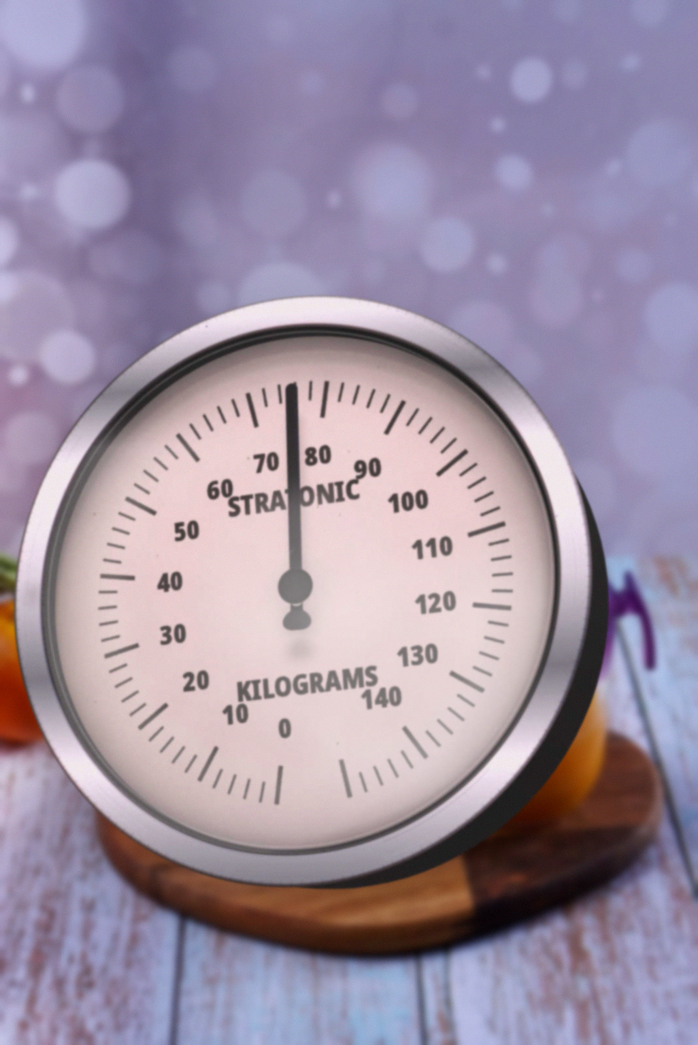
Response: 76 kg
